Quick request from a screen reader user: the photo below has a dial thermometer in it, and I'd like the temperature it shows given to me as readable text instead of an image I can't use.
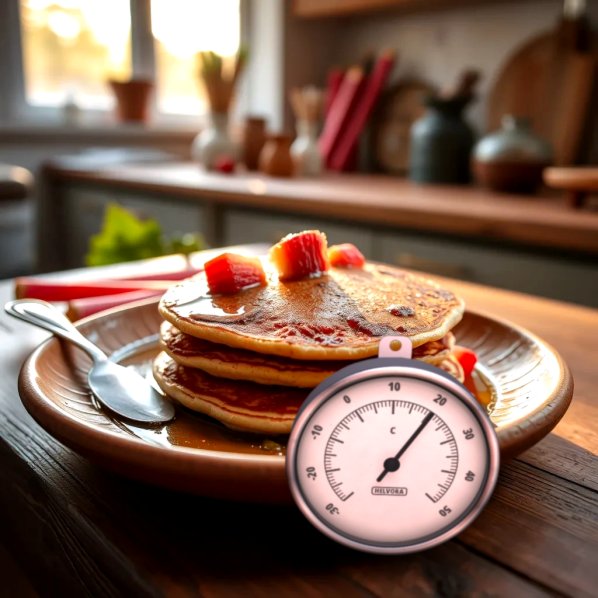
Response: 20 °C
